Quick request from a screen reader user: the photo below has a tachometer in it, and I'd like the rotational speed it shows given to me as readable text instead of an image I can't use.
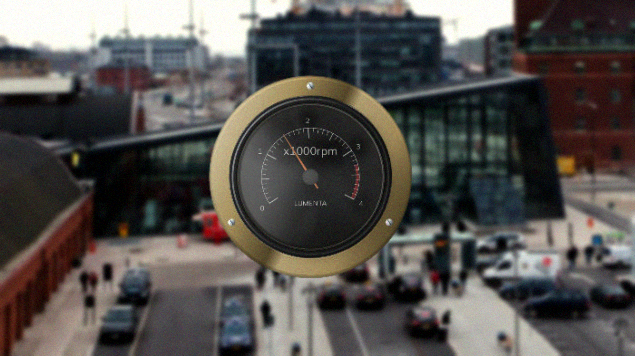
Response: 1500 rpm
